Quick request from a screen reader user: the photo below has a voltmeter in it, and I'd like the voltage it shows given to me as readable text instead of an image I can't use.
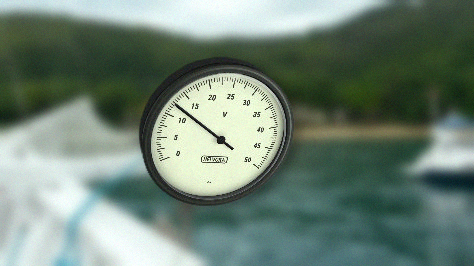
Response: 12.5 V
